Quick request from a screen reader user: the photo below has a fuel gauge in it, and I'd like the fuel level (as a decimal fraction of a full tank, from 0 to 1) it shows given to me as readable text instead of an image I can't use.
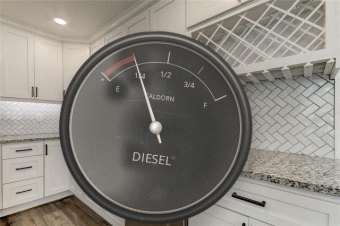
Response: 0.25
